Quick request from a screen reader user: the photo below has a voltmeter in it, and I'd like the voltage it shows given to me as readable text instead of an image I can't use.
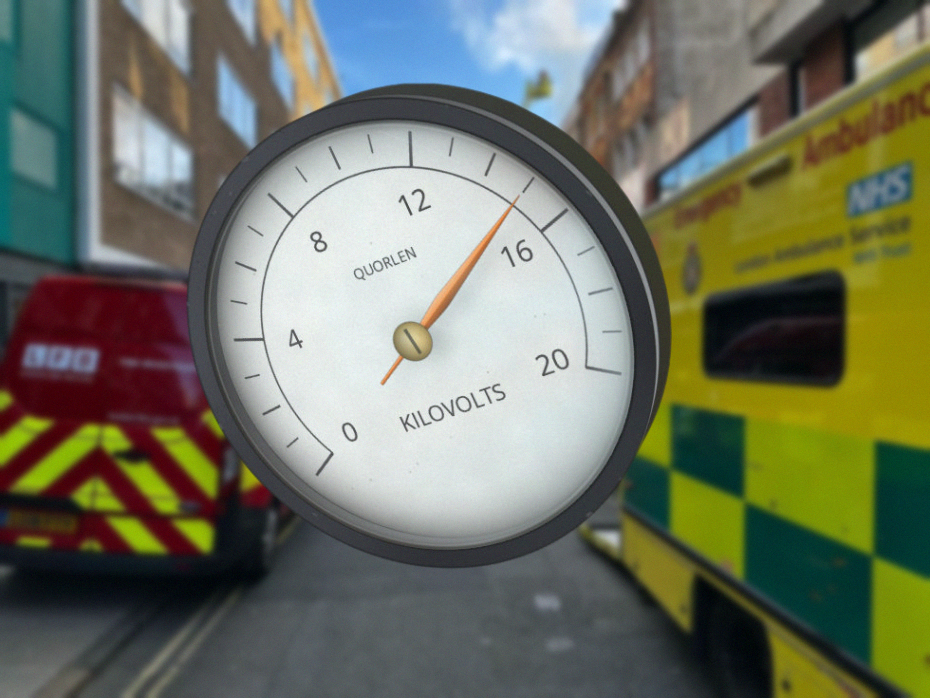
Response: 15 kV
